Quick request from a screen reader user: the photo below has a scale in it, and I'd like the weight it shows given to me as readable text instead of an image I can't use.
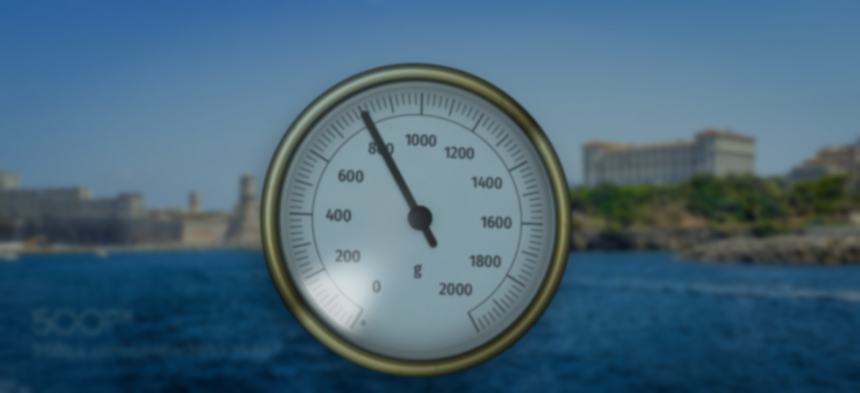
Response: 800 g
